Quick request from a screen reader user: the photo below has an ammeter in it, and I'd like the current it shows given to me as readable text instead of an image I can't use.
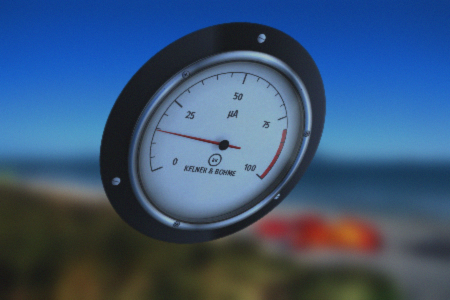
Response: 15 µA
